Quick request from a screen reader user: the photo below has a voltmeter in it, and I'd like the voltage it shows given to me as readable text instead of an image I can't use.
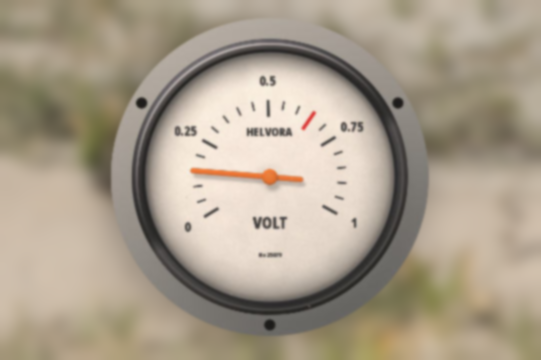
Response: 0.15 V
